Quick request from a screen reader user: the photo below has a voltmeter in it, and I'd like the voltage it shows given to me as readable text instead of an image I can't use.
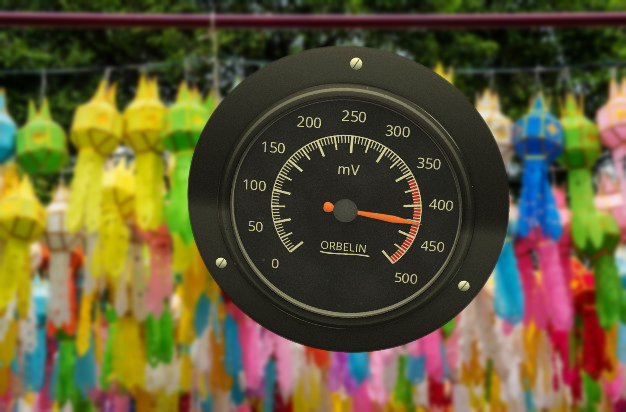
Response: 425 mV
